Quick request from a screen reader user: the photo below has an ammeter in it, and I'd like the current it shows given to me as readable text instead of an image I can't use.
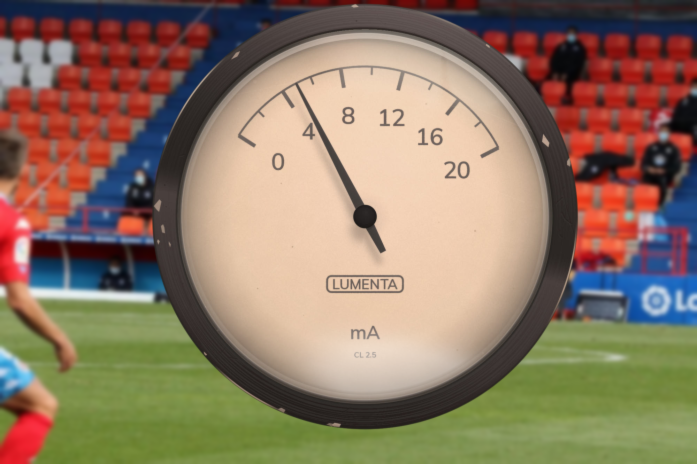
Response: 5 mA
